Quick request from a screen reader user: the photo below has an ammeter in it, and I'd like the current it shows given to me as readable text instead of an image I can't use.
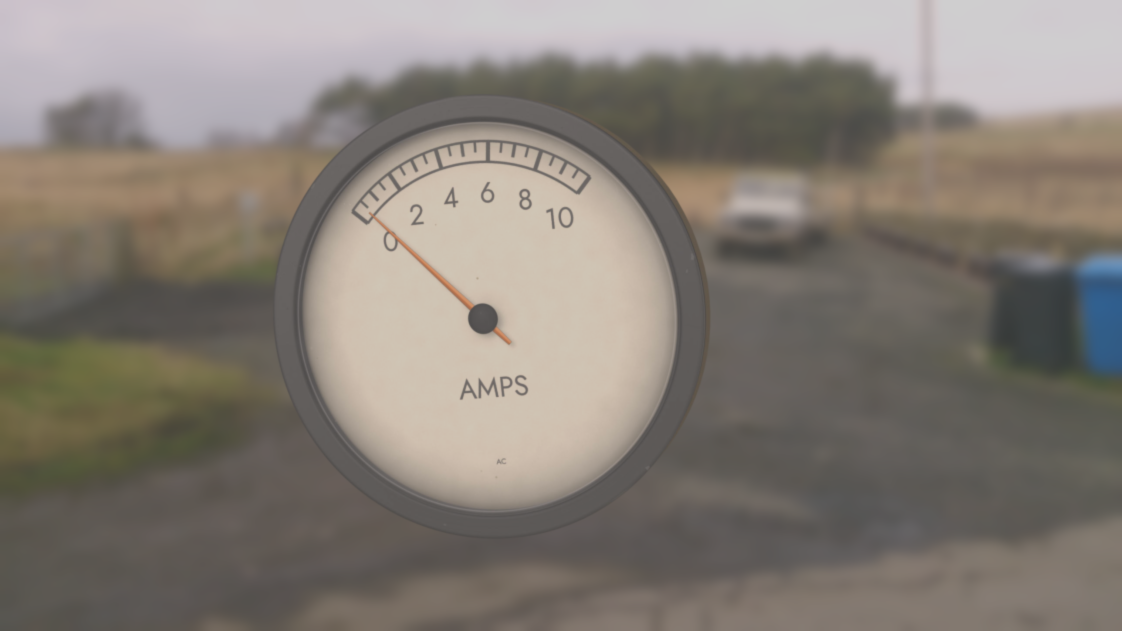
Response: 0.5 A
